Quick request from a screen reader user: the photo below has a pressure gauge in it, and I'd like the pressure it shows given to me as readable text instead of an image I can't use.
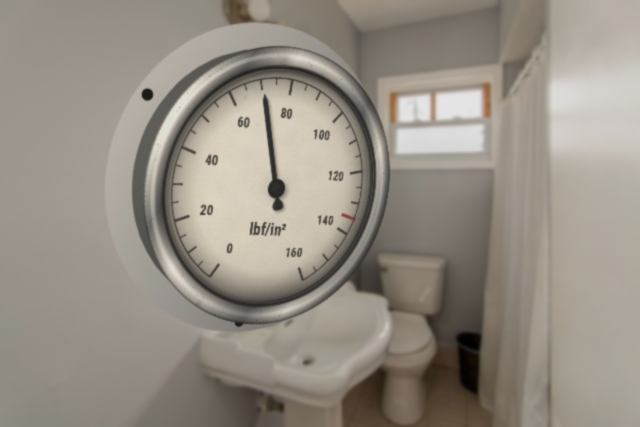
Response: 70 psi
